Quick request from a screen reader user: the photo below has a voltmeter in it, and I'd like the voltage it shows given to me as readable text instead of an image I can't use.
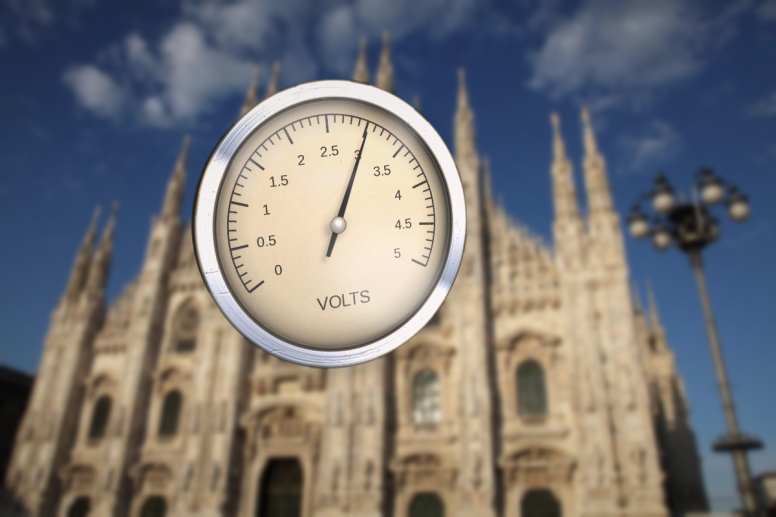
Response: 3 V
